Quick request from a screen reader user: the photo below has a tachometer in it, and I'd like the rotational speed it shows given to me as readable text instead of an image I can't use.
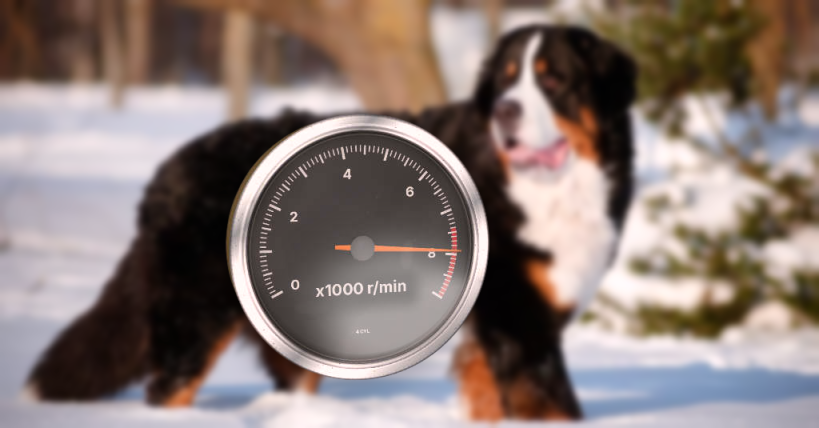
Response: 7900 rpm
